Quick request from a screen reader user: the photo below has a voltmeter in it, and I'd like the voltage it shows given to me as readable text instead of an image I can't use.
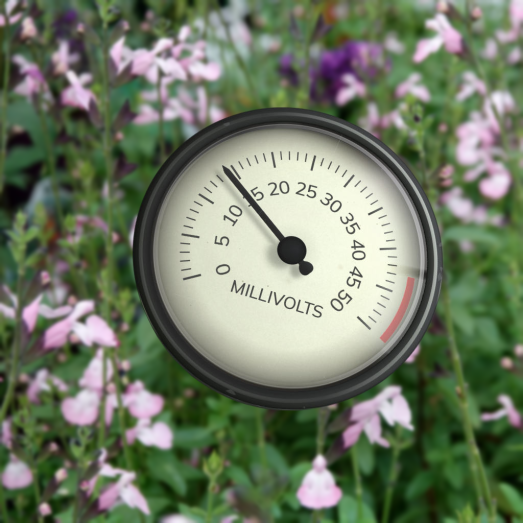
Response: 14 mV
